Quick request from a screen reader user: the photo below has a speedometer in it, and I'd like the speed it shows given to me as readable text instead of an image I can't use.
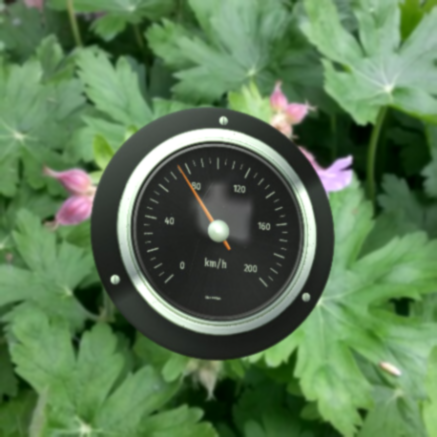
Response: 75 km/h
